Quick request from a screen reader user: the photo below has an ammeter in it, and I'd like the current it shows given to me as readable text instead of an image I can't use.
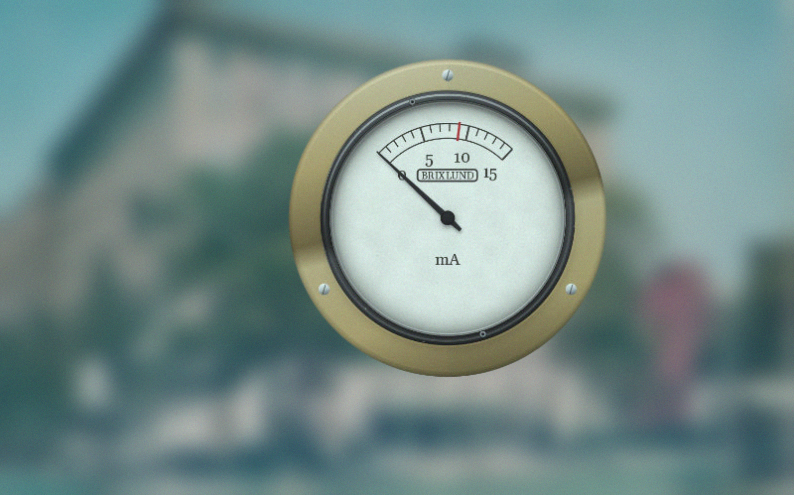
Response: 0 mA
